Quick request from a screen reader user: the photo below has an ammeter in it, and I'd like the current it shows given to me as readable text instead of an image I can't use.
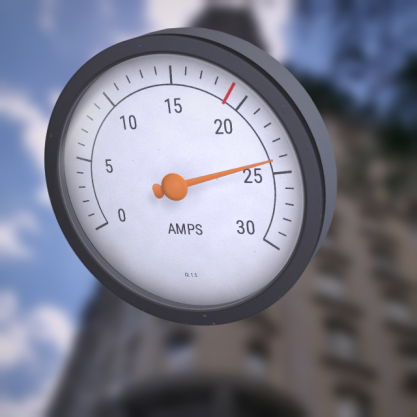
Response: 24 A
